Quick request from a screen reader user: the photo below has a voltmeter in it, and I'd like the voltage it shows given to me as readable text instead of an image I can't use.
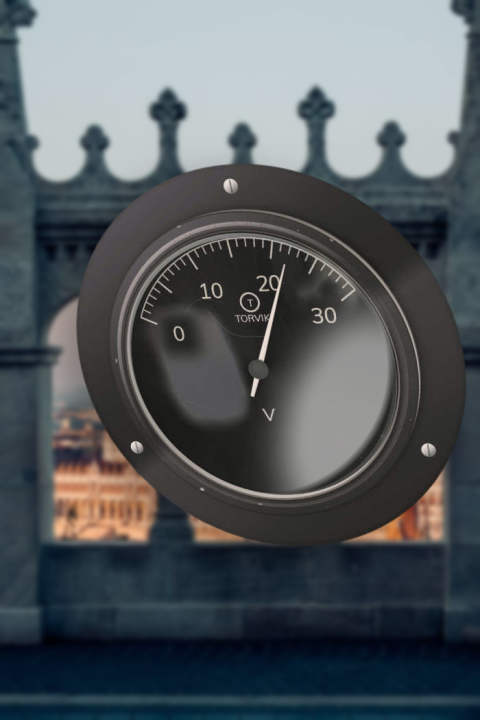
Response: 22 V
